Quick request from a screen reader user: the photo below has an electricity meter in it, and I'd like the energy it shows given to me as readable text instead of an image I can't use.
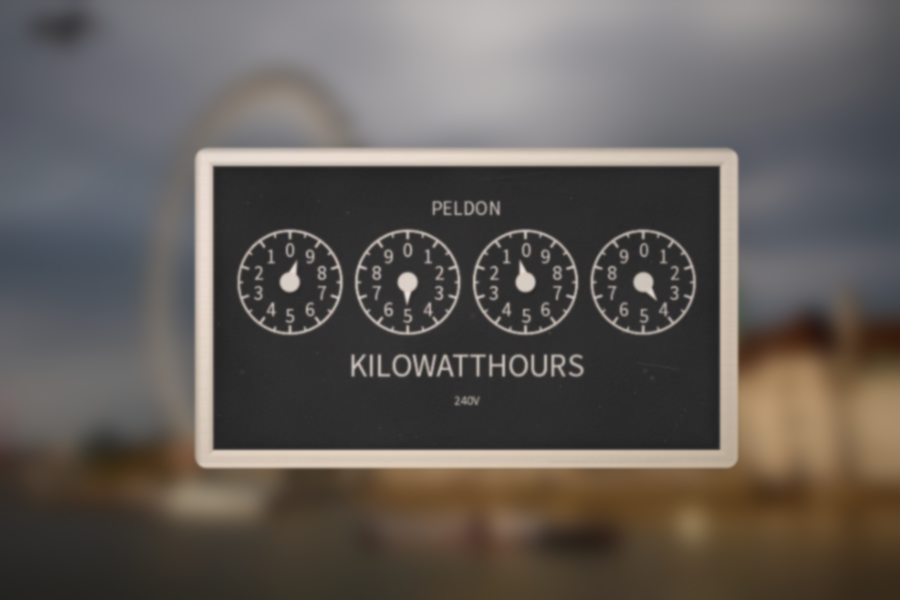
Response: 9504 kWh
